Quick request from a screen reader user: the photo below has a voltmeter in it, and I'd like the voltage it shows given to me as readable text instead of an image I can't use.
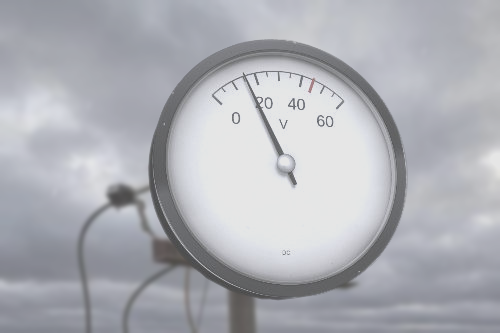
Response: 15 V
